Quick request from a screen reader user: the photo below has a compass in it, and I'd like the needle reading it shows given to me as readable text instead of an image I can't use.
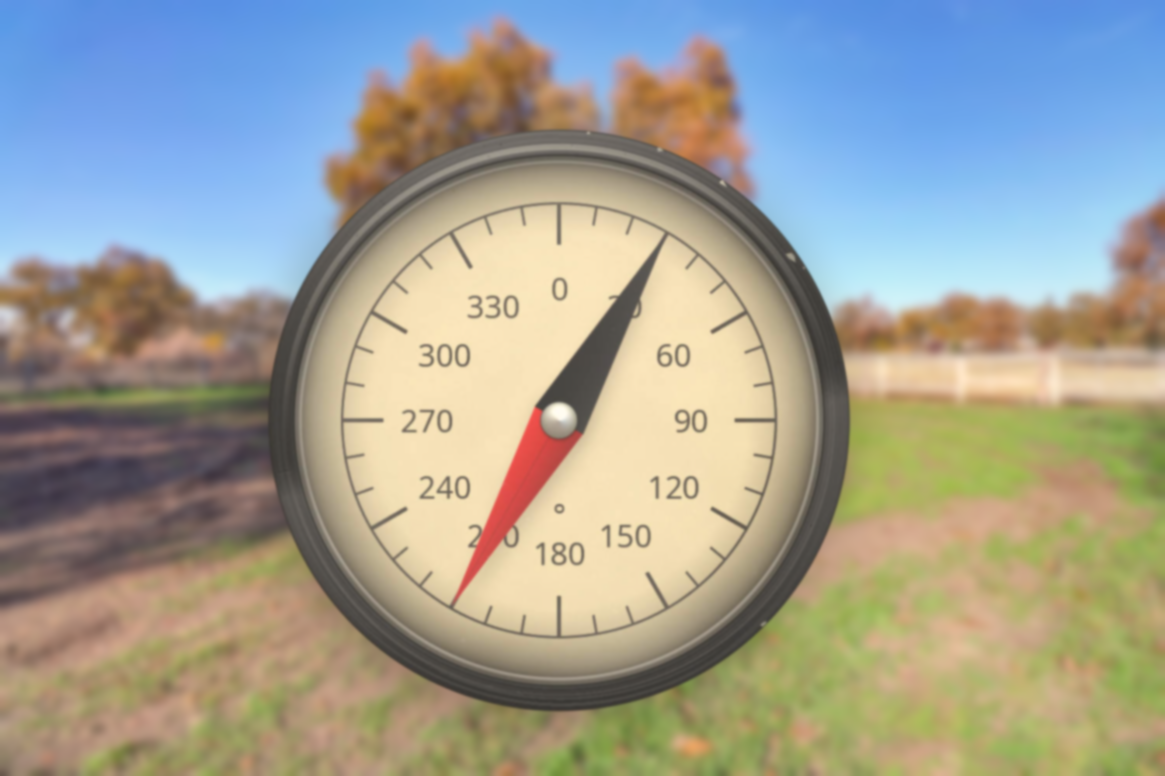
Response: 210 °
